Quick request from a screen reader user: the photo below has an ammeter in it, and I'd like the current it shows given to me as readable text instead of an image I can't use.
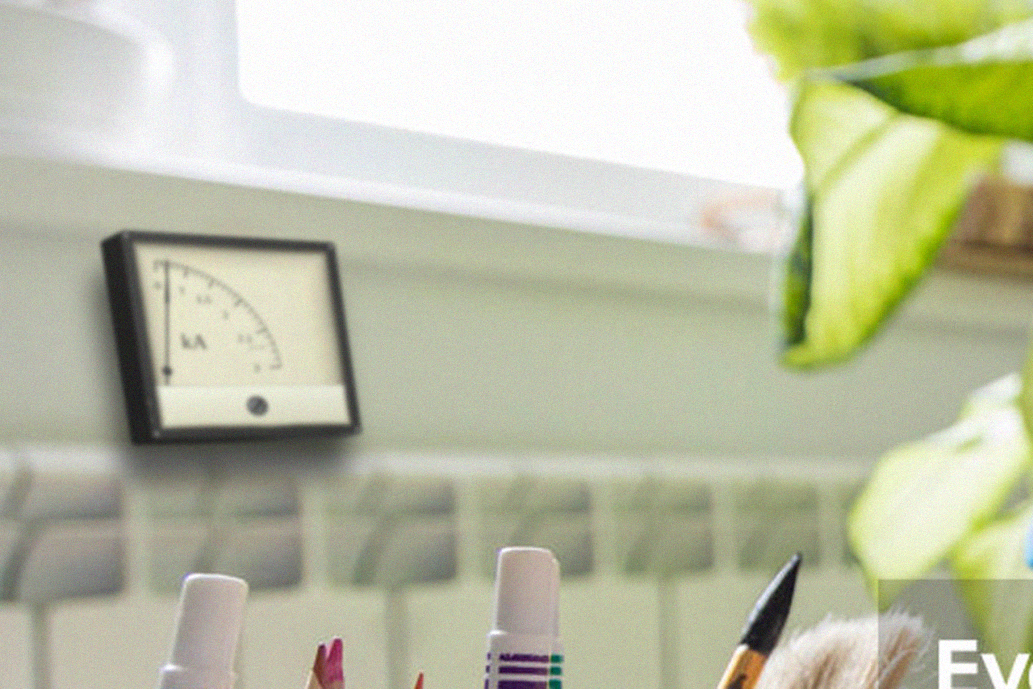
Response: 0.5 kA
